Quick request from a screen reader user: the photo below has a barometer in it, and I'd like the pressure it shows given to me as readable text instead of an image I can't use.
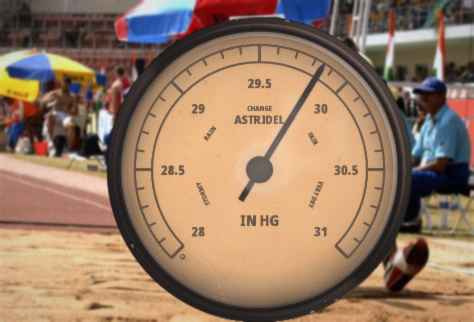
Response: 29.85 inHg
